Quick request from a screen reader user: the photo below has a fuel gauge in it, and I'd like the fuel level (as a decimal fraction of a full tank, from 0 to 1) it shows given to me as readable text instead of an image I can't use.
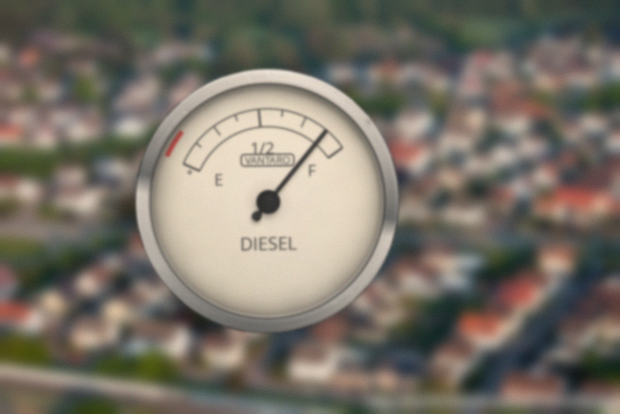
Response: 0.875
